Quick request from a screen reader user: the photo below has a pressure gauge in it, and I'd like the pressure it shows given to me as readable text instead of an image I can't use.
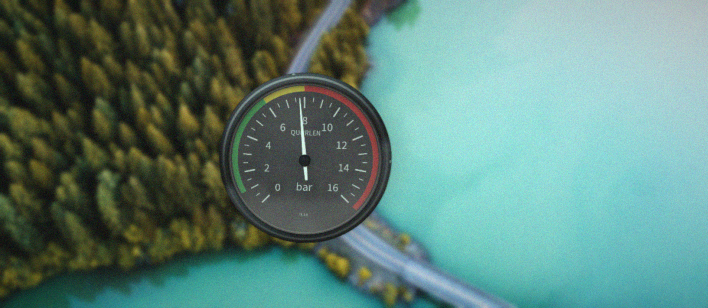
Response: 7.75 bar
